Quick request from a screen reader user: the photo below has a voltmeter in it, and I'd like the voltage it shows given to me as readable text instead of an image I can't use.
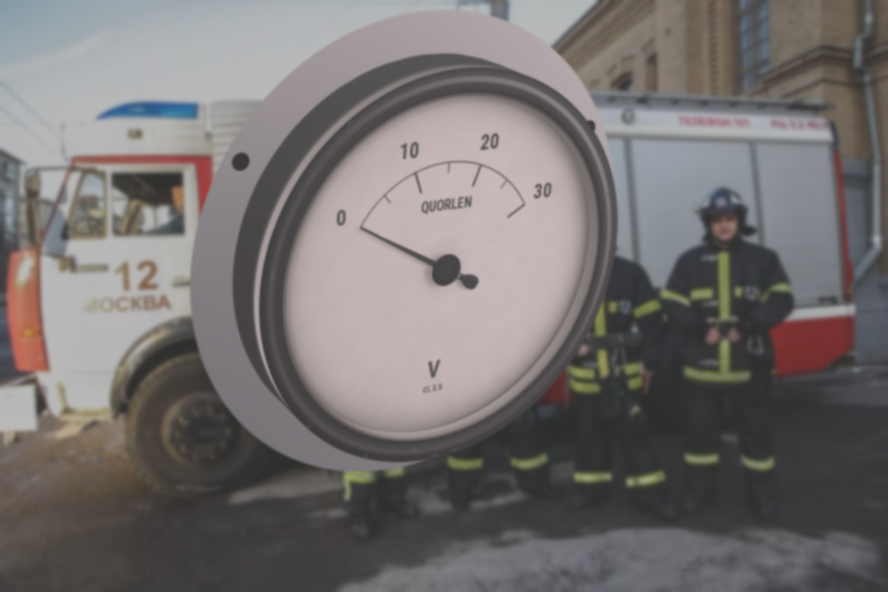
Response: 0 V
